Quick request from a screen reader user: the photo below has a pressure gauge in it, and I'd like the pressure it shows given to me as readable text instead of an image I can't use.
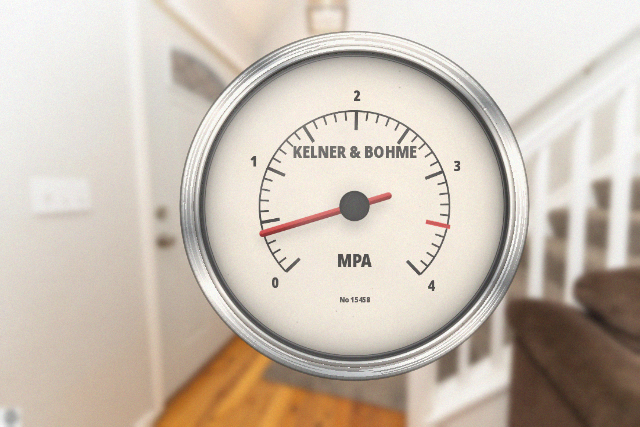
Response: 0.4 MPa
